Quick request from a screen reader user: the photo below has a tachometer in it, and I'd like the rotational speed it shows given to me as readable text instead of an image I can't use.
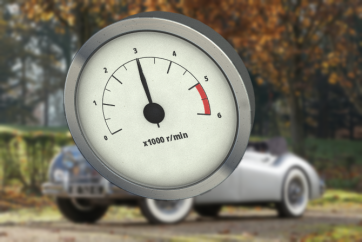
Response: 3000 rpm
